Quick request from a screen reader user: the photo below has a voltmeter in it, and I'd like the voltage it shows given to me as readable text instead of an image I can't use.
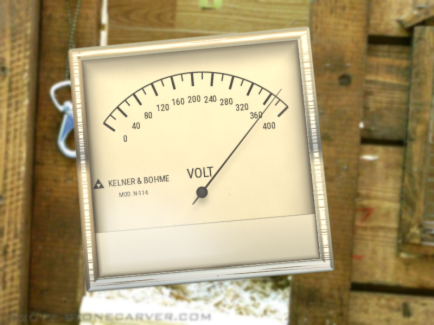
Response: 370 V
